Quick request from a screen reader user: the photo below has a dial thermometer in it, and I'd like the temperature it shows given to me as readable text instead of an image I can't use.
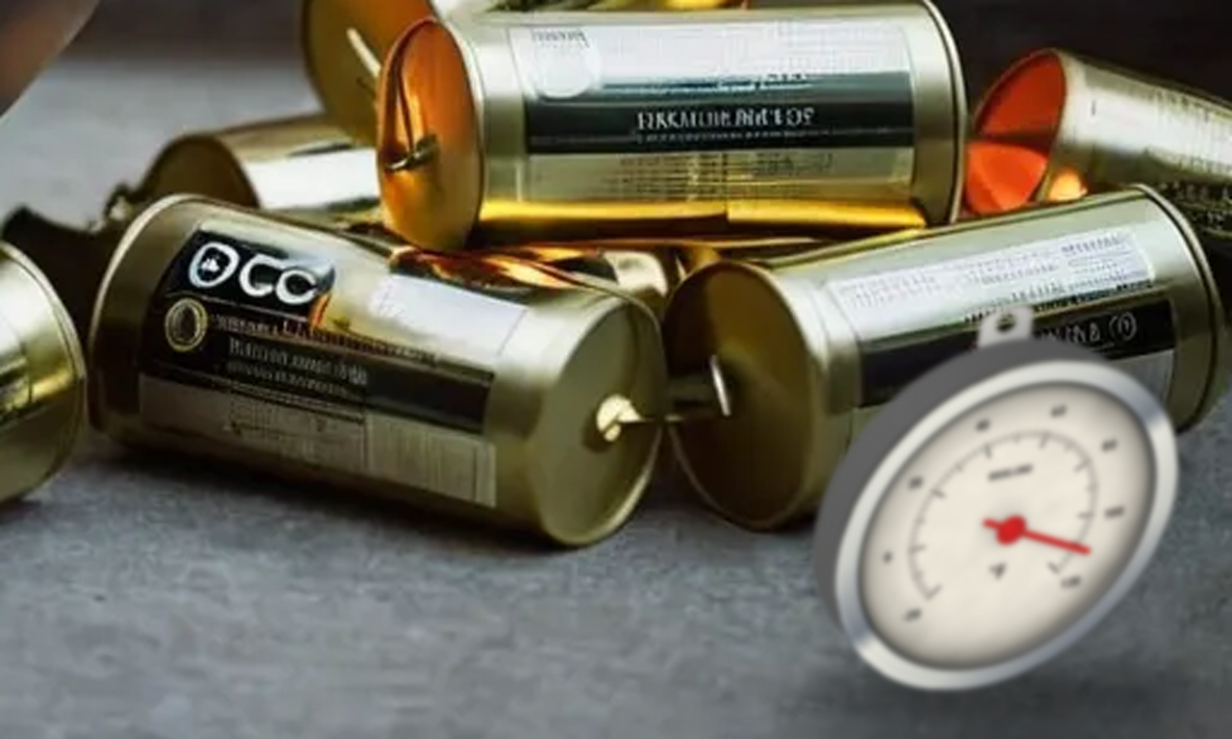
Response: 110 °F
